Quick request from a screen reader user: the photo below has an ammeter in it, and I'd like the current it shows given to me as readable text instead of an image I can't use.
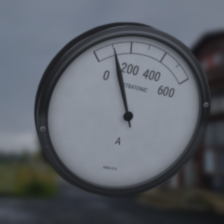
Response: 100 A
